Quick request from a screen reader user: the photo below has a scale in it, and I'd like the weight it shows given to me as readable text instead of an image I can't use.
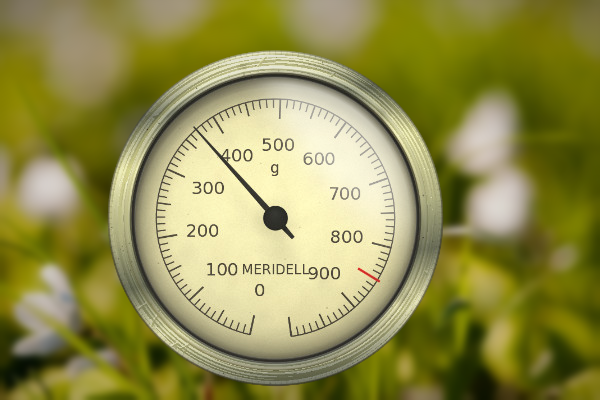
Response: 370 g
